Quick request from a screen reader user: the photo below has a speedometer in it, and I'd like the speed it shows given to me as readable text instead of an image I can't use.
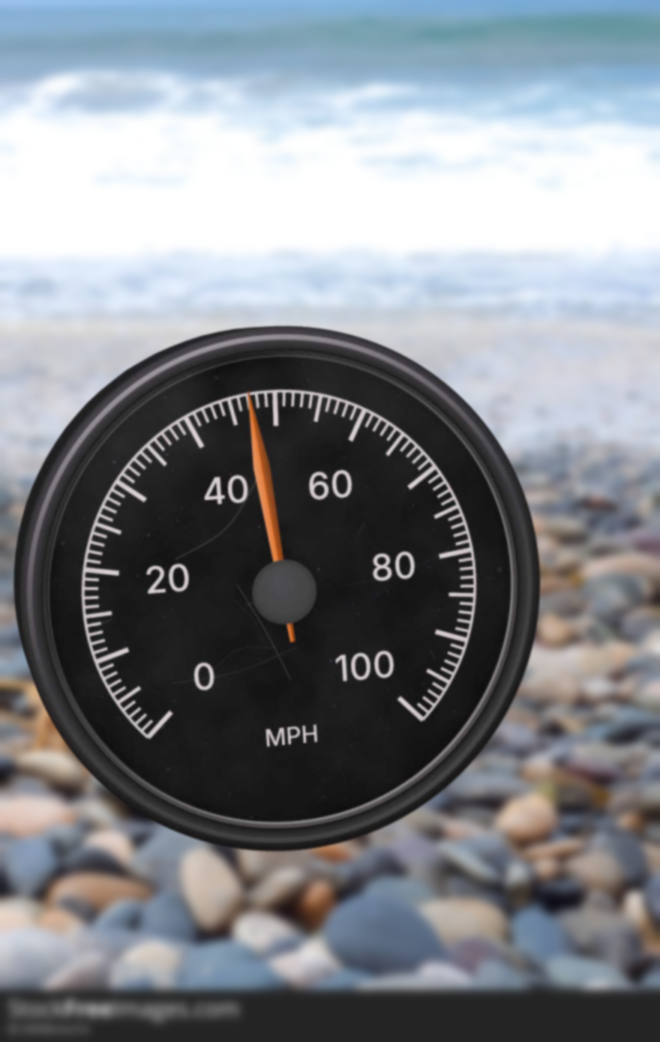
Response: 47 mph
